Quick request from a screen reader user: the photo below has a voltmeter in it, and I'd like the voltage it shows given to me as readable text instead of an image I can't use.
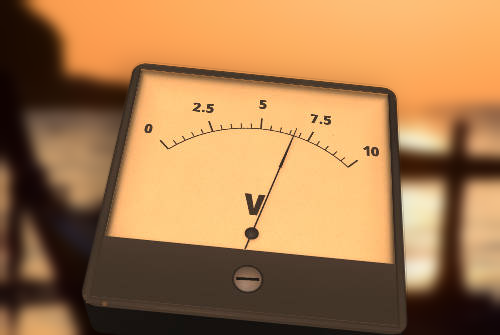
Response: 6.75 V
